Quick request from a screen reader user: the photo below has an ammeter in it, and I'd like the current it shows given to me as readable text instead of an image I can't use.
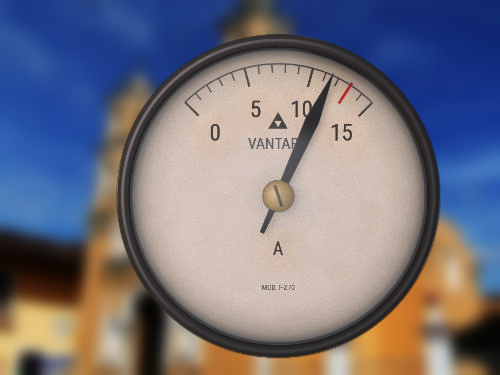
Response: 11.5 A
